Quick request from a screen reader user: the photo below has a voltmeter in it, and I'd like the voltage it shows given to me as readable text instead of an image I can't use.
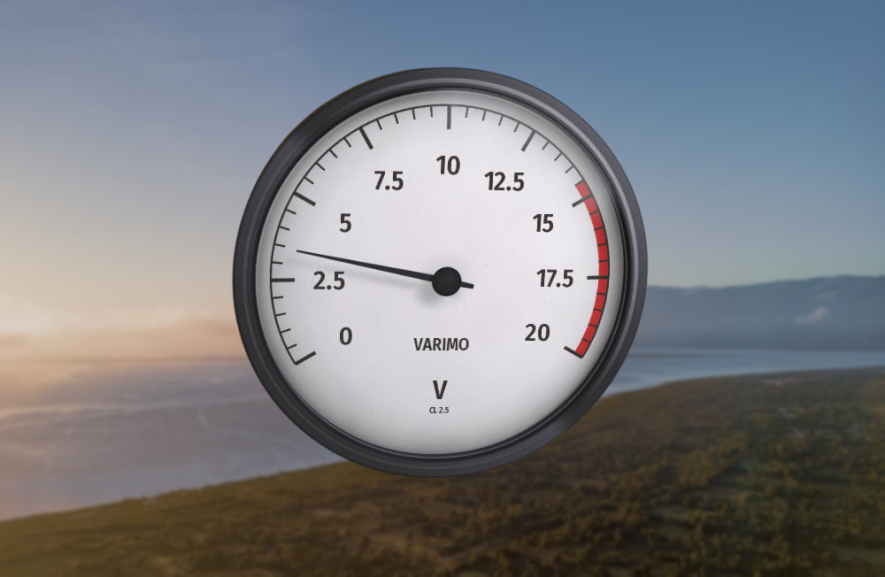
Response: 3.5 V
